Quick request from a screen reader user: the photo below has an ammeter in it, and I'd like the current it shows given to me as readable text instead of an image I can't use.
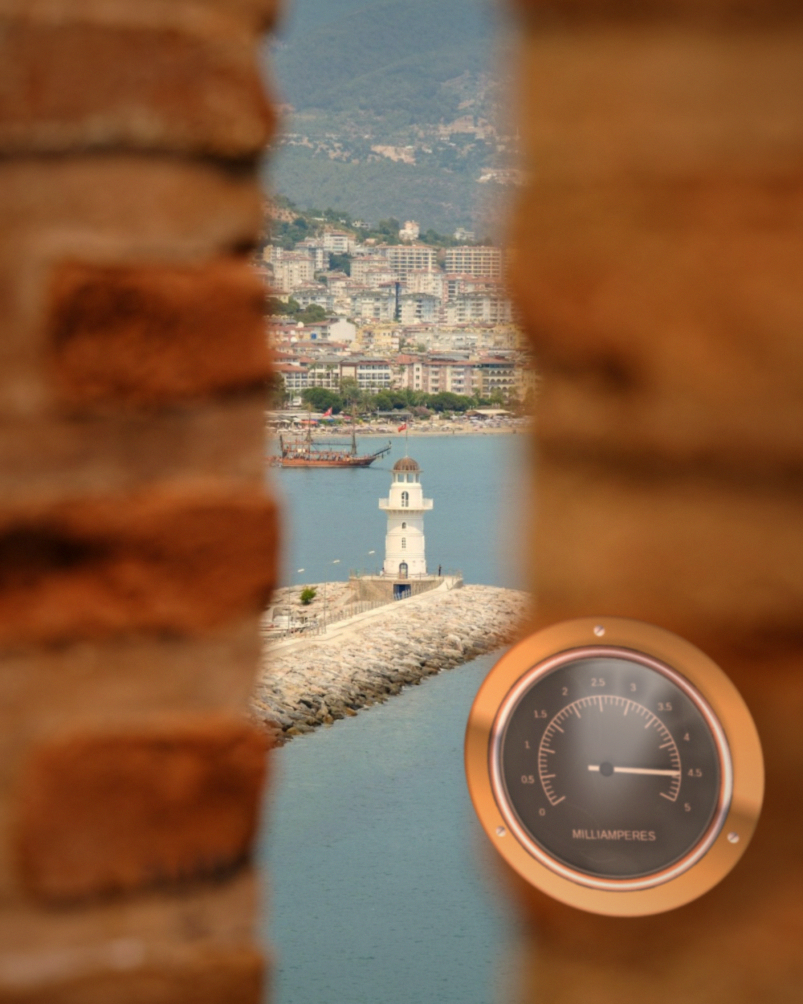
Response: 4.5 mA
